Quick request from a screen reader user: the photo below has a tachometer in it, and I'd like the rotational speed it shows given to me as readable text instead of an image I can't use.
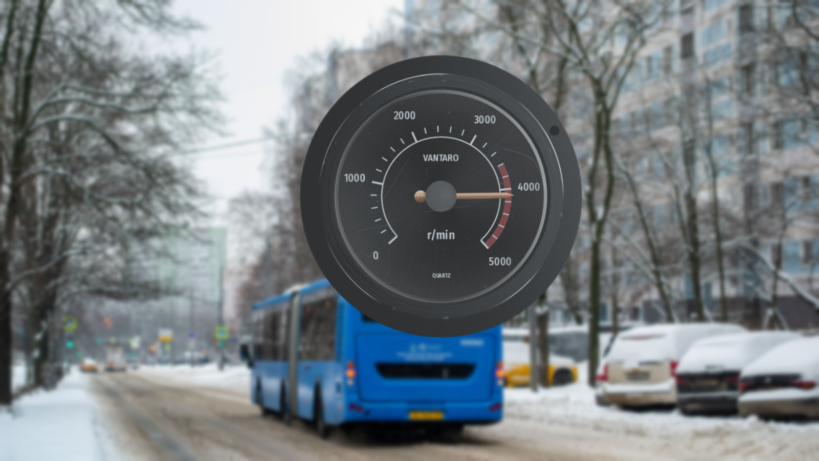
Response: 4100 rpm
